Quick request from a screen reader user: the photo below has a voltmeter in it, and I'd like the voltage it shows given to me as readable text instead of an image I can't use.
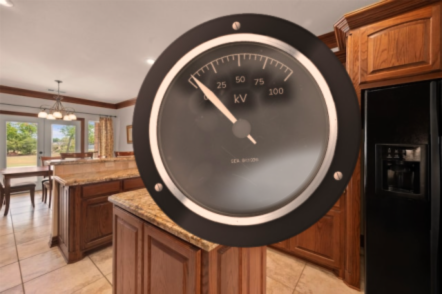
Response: 5 kV
